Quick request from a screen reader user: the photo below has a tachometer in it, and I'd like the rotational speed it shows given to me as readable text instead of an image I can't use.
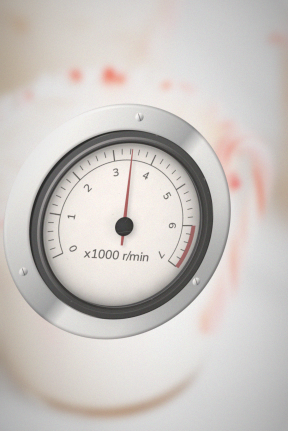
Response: 3400 rpm
